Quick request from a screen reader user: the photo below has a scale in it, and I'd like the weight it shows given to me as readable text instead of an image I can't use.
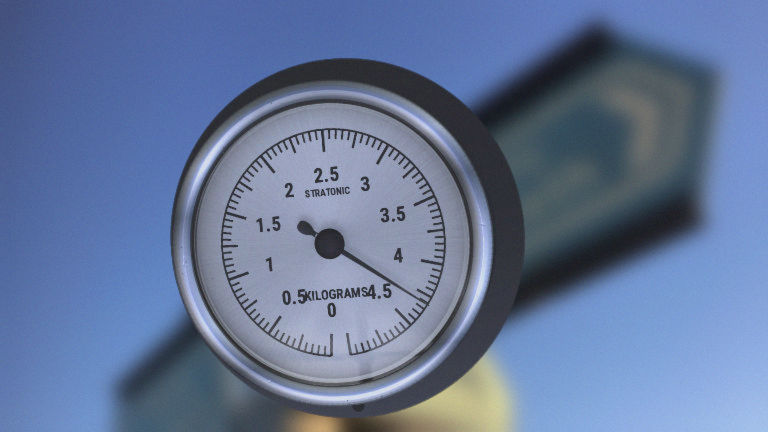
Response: 4.3 kg
